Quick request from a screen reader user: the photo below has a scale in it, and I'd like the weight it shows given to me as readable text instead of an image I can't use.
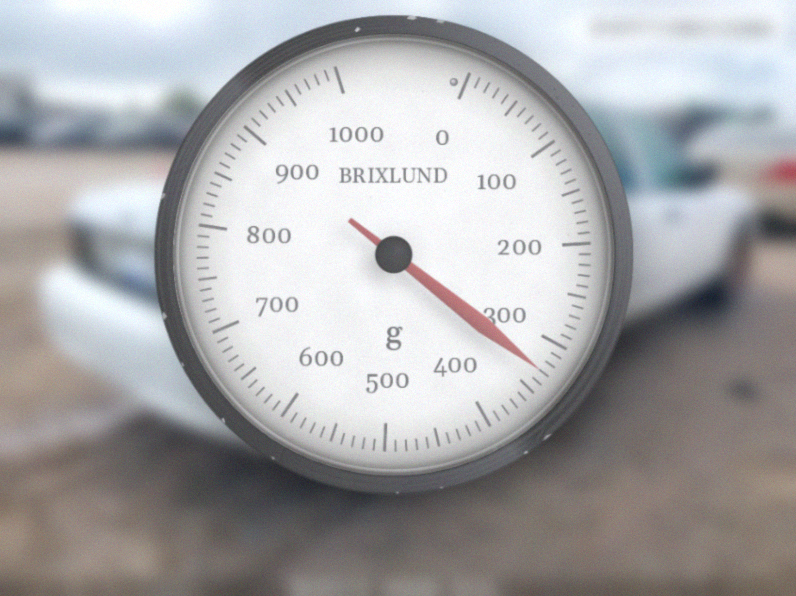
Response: 330 g
